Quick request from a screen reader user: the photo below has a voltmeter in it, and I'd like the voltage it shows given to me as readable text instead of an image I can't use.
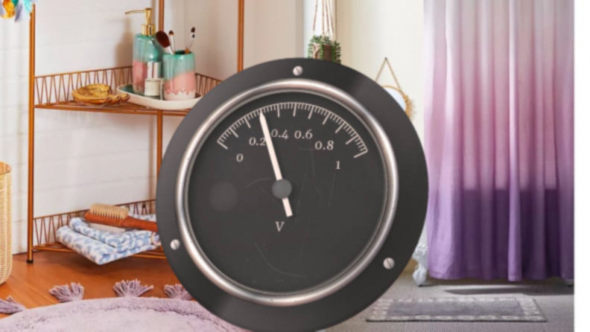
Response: 0.3 V
